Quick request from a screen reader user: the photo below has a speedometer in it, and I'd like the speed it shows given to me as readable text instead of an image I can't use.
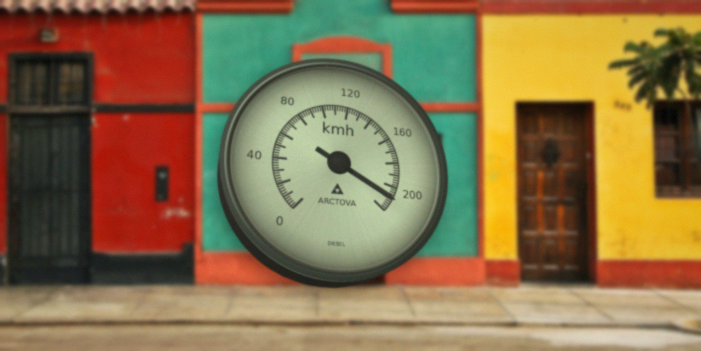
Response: 210 km/h
